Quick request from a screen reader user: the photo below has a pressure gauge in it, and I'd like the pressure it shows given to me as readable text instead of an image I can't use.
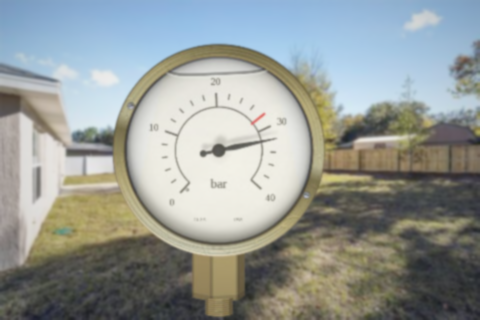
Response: 32 bar
